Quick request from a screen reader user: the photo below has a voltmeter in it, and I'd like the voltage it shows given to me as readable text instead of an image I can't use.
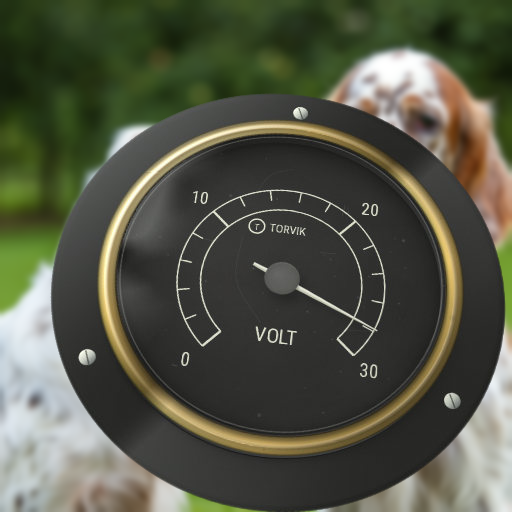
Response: 28 V
